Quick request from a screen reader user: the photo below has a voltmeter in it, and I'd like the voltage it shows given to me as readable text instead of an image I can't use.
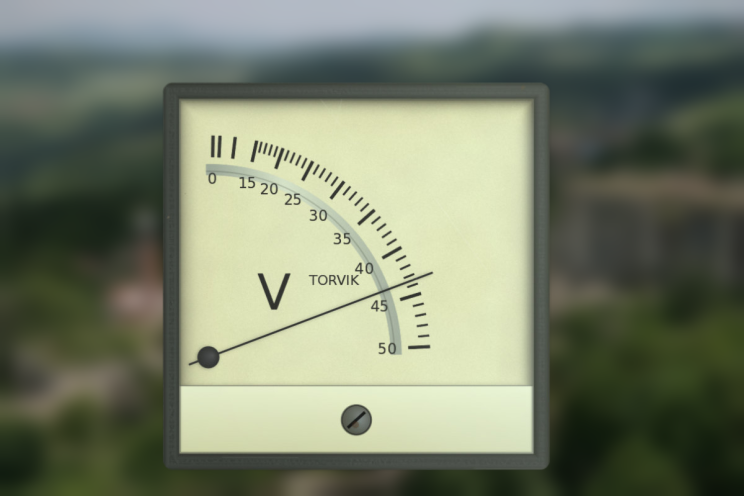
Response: 43.5 V
